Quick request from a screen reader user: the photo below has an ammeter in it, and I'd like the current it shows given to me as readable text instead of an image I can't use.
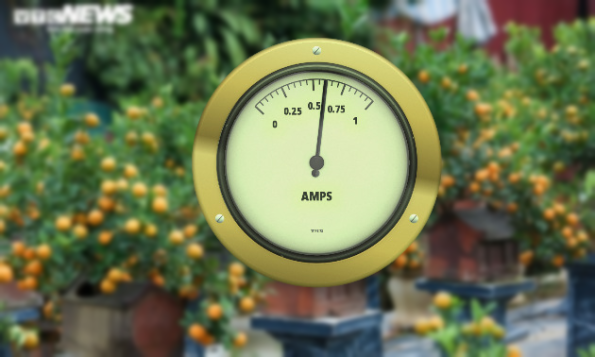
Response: 0.6 A
